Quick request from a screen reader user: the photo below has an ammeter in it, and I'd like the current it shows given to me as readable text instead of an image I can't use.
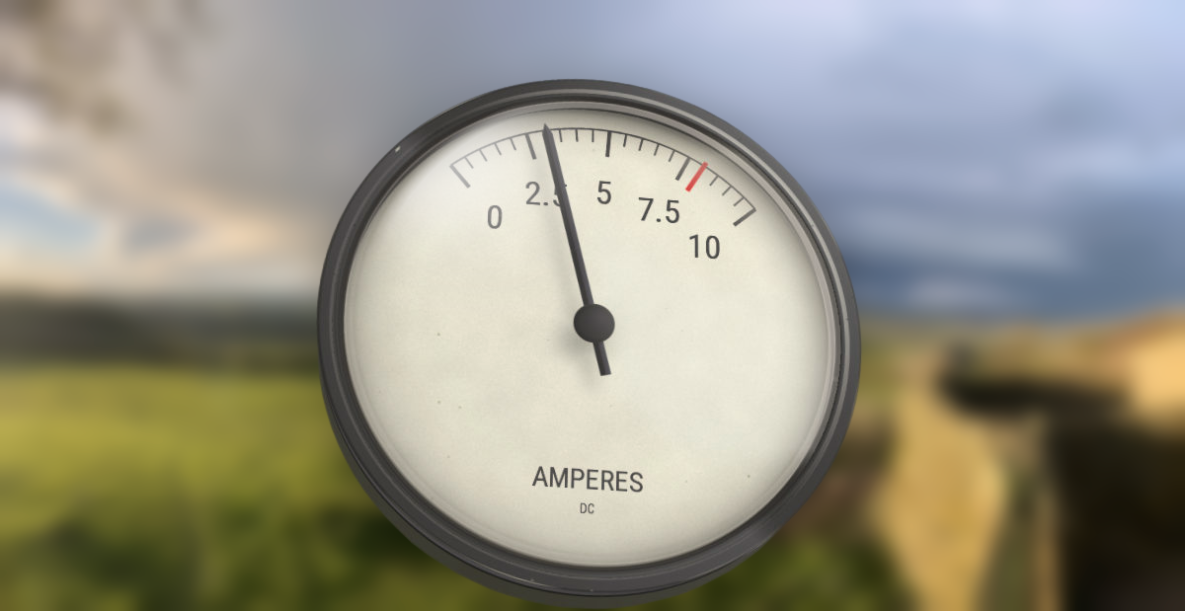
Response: 3 A
